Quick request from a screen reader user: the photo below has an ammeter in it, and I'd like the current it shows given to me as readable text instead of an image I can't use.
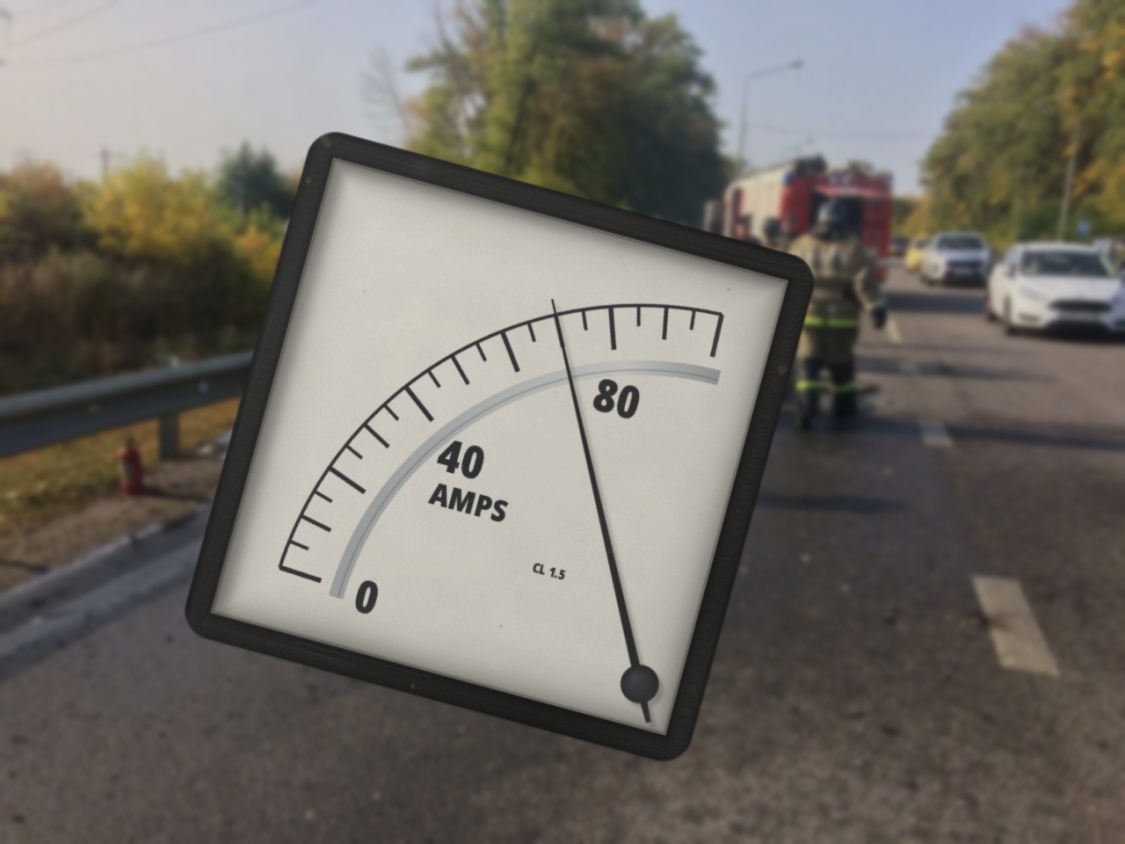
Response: 70 A
